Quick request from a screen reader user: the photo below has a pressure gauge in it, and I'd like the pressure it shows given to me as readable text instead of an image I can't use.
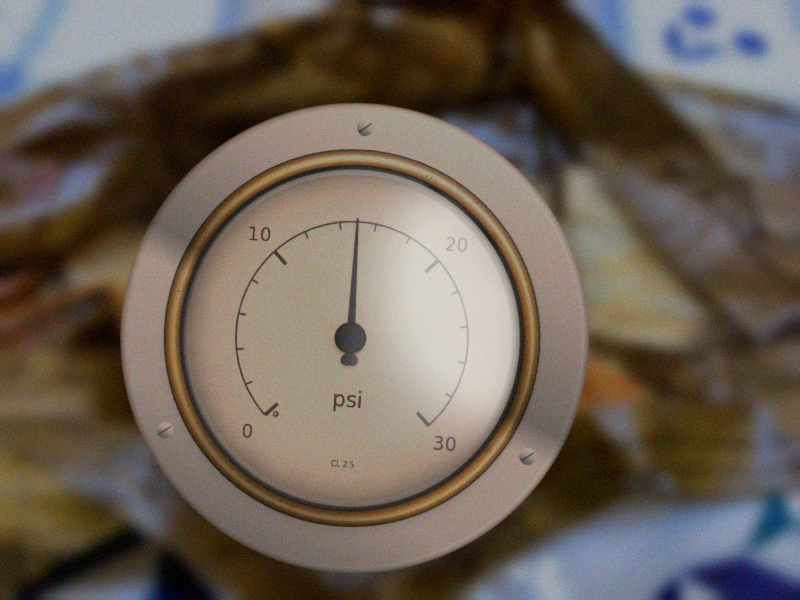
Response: 15 psi
